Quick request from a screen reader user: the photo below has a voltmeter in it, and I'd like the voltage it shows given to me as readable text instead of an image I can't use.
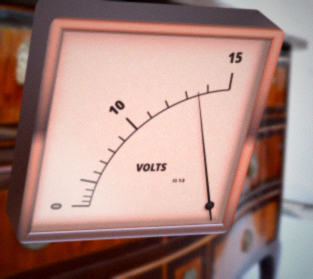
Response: 13.5 V
